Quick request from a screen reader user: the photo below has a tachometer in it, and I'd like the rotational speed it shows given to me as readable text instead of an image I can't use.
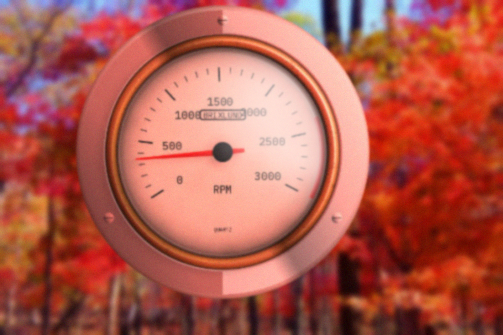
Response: 350 rpm
